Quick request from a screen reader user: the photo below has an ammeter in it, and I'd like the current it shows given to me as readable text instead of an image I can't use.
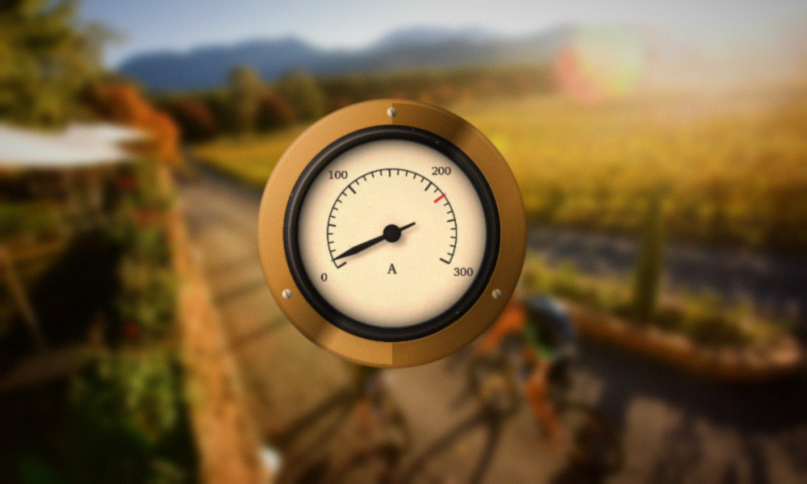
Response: 10 A
